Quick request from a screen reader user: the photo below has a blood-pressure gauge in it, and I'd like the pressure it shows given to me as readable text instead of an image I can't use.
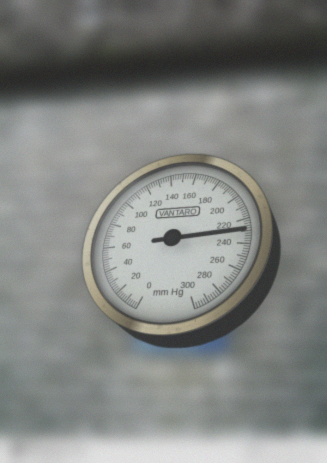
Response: 230 mmHg
